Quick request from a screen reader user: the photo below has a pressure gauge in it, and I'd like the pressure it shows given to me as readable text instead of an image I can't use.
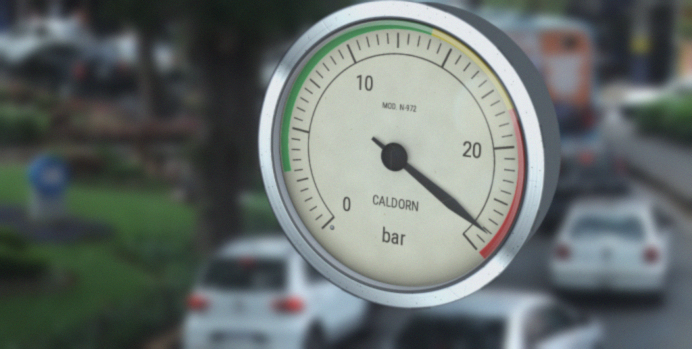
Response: 24 bar
